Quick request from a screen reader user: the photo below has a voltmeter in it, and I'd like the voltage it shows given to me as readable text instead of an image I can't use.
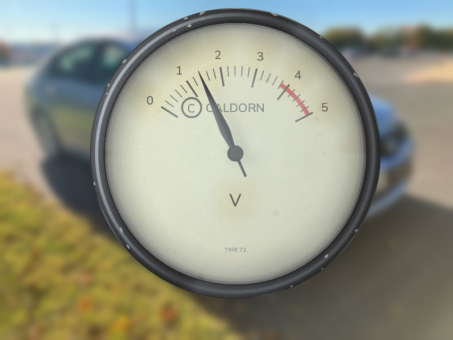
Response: 1.4 V
